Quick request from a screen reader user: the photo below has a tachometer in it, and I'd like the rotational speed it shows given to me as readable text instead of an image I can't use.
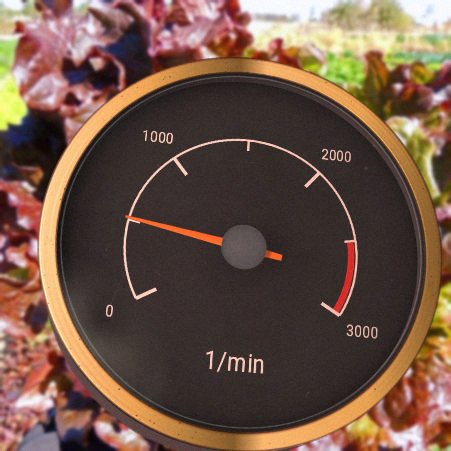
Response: 500 rpm
